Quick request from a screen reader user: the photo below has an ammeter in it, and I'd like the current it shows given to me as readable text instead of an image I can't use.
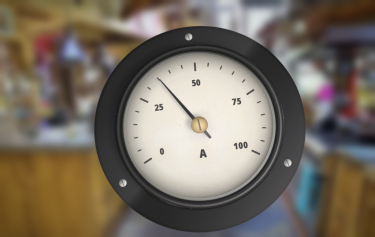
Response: 35 A
